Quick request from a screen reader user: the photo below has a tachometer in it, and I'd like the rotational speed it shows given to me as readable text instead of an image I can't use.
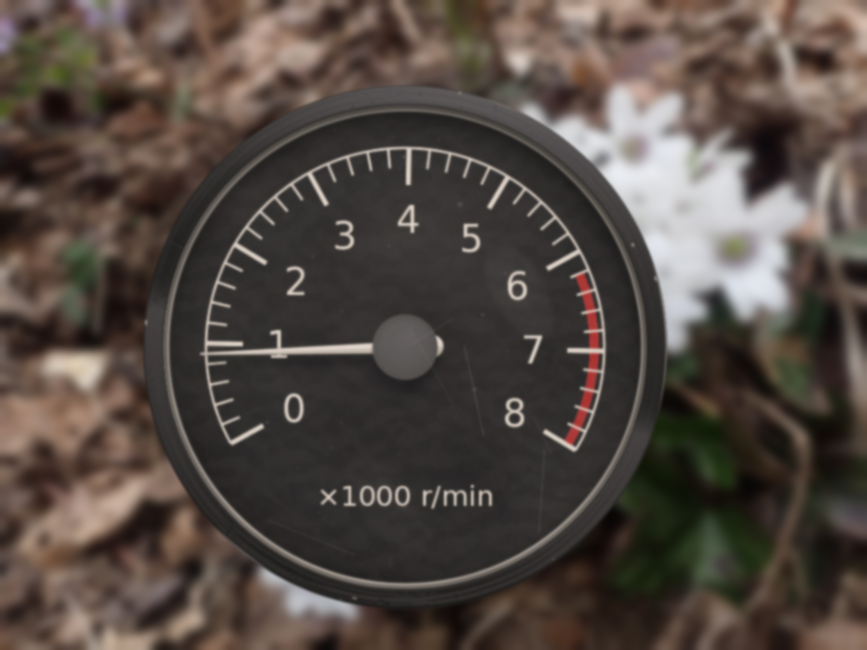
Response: 900 rpm
